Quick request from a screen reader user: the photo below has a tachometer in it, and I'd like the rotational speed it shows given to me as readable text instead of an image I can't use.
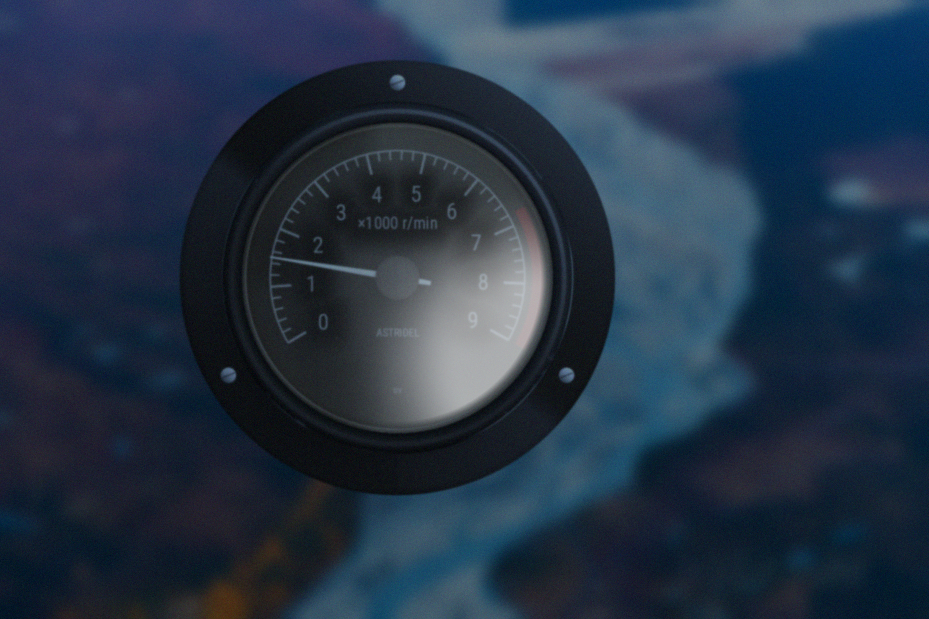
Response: 1500 rpm
